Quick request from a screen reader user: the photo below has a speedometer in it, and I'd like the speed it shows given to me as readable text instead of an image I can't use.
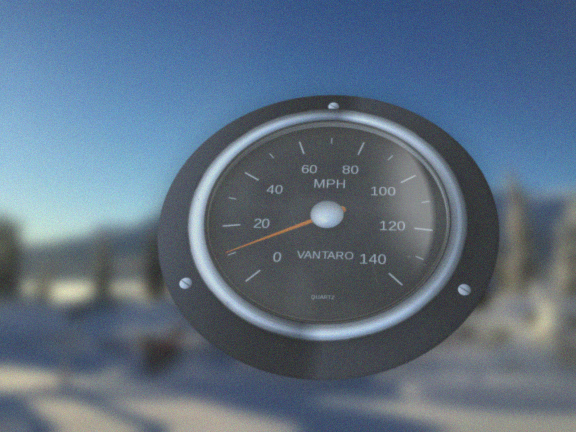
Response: 10 mph
